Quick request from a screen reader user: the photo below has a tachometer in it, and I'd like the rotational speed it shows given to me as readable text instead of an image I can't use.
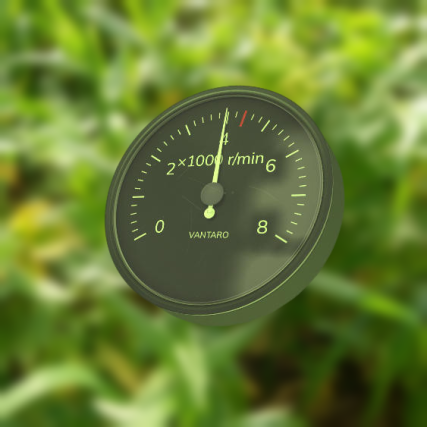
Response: 4000 rpm
